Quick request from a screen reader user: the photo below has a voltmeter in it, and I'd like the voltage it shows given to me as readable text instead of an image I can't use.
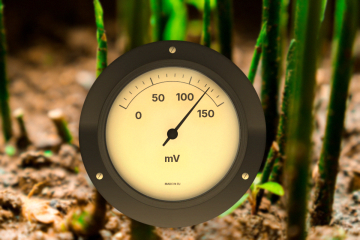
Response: 125 mV
